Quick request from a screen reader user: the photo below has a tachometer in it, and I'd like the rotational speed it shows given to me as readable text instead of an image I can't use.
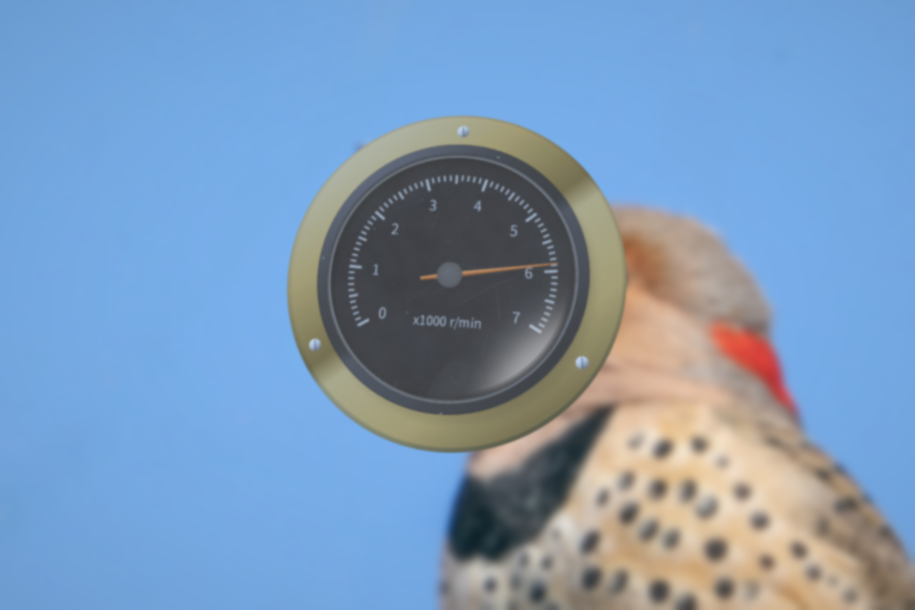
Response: 5900 rpm
